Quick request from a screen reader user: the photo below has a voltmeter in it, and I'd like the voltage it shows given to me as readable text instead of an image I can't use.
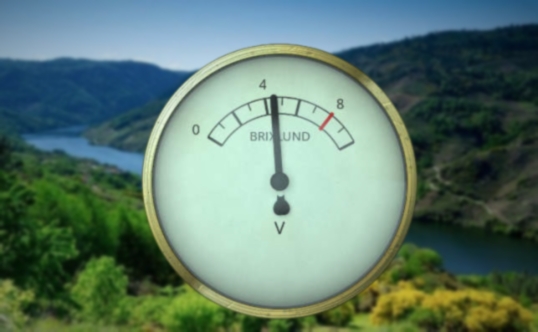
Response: 4.5 V
